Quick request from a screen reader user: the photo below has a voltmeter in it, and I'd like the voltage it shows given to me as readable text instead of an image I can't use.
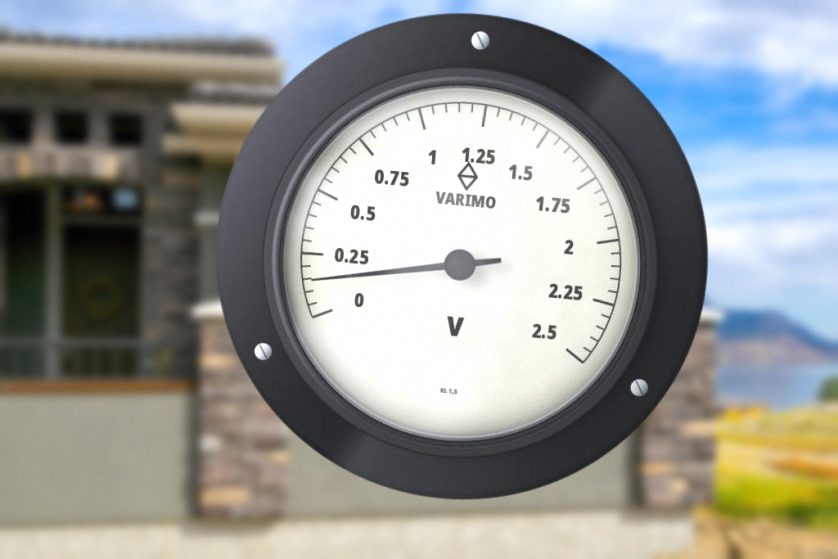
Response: 0.15 V
